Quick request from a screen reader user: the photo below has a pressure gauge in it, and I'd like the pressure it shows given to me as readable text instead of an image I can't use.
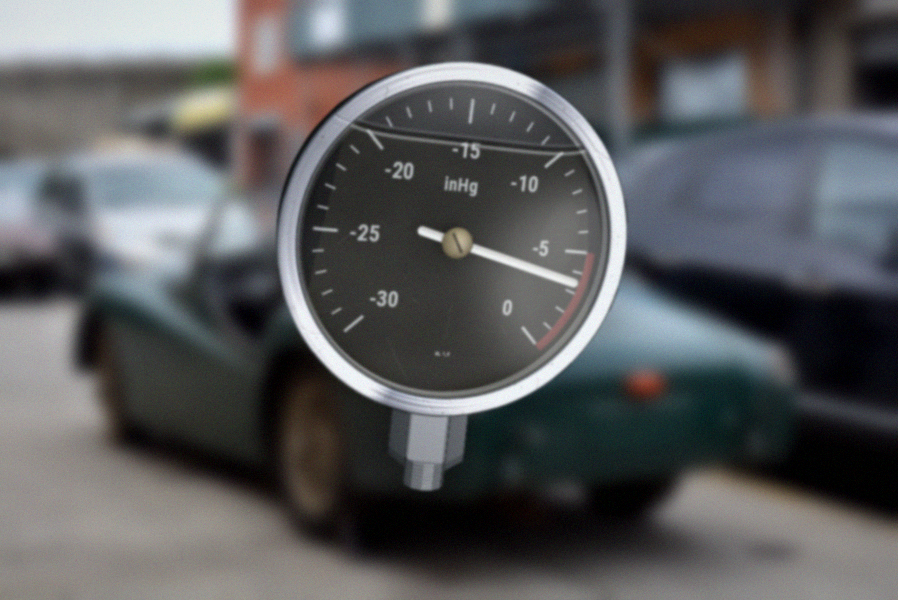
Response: -3.5 inHg
